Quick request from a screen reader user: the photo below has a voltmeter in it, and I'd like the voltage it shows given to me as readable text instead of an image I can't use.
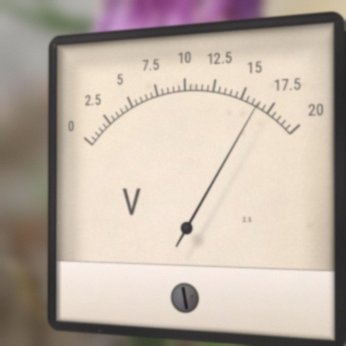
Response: 16.5 V
